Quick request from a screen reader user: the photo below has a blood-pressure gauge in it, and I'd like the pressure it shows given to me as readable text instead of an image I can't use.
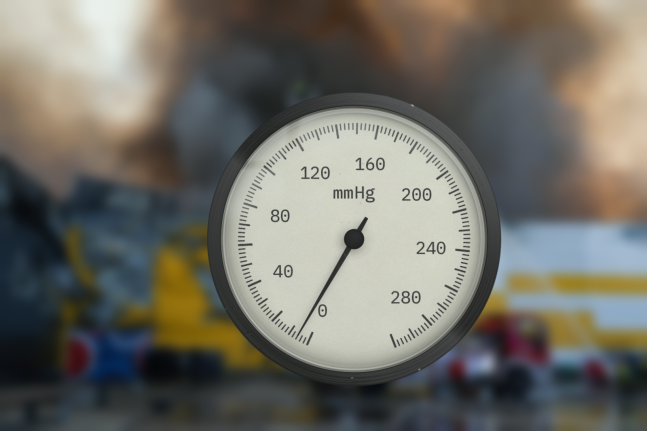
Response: 6 mmHg
